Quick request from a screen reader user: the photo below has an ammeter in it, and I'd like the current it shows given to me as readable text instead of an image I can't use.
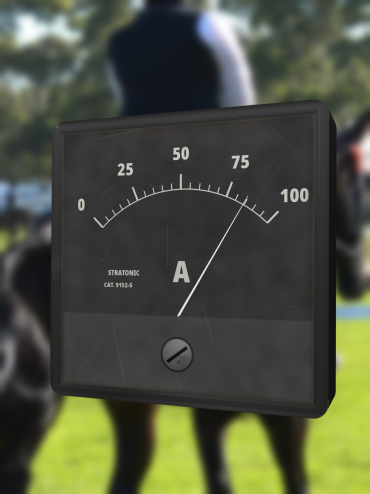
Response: 85 A
